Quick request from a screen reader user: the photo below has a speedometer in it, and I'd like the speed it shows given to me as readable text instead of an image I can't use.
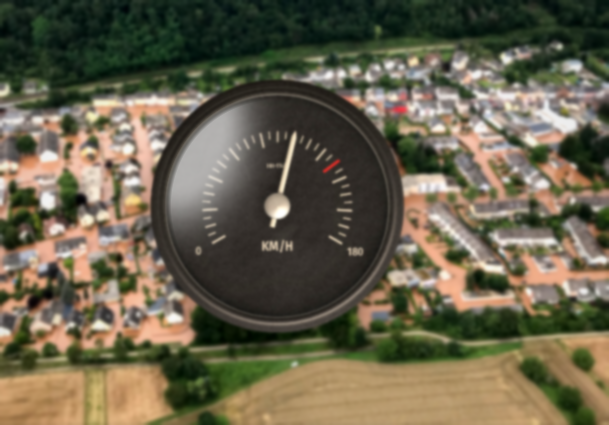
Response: 100 km/h
